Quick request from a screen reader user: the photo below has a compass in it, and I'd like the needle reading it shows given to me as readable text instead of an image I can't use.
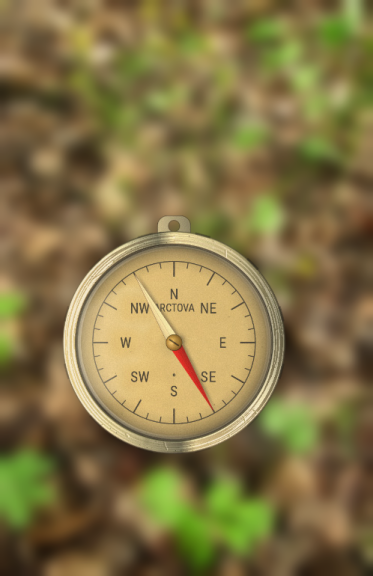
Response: 150 °
